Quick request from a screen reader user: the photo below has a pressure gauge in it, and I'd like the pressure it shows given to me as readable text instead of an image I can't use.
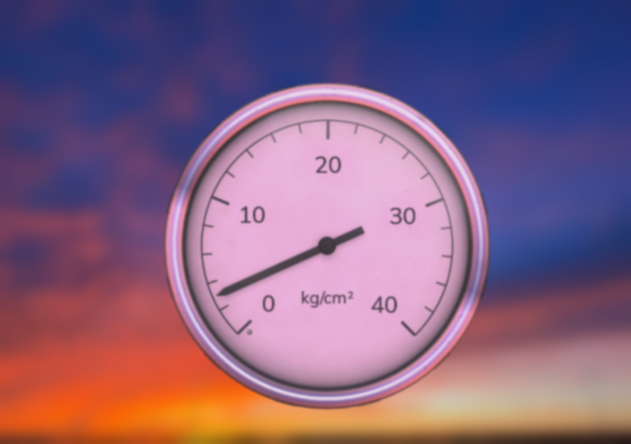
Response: 3 kg/cm²
